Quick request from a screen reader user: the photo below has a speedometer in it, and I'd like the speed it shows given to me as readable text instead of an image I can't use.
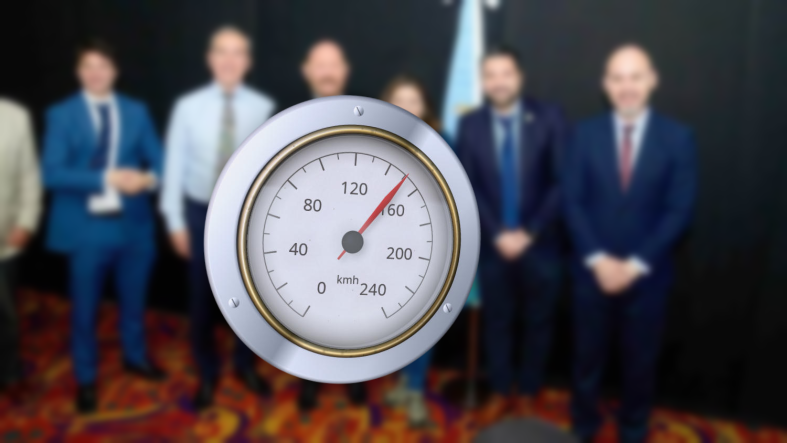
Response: 150 km/h
